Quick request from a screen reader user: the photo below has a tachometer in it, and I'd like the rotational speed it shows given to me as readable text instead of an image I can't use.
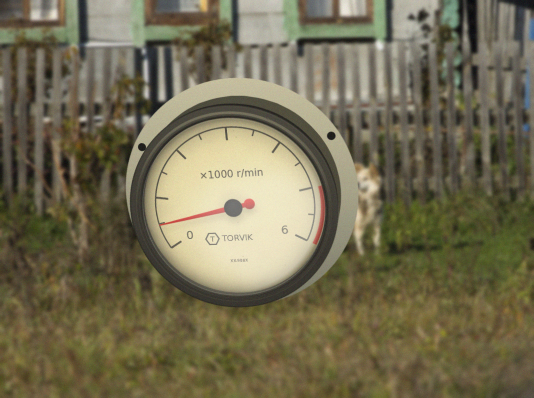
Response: 500 rpm
